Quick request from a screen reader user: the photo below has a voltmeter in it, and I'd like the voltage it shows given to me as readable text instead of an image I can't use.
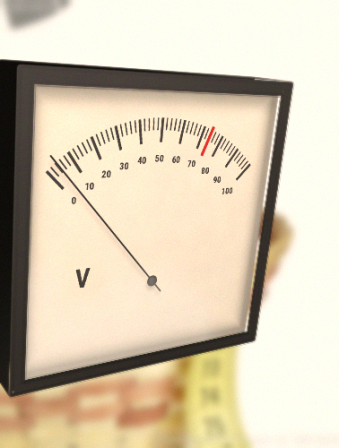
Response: 4 V
